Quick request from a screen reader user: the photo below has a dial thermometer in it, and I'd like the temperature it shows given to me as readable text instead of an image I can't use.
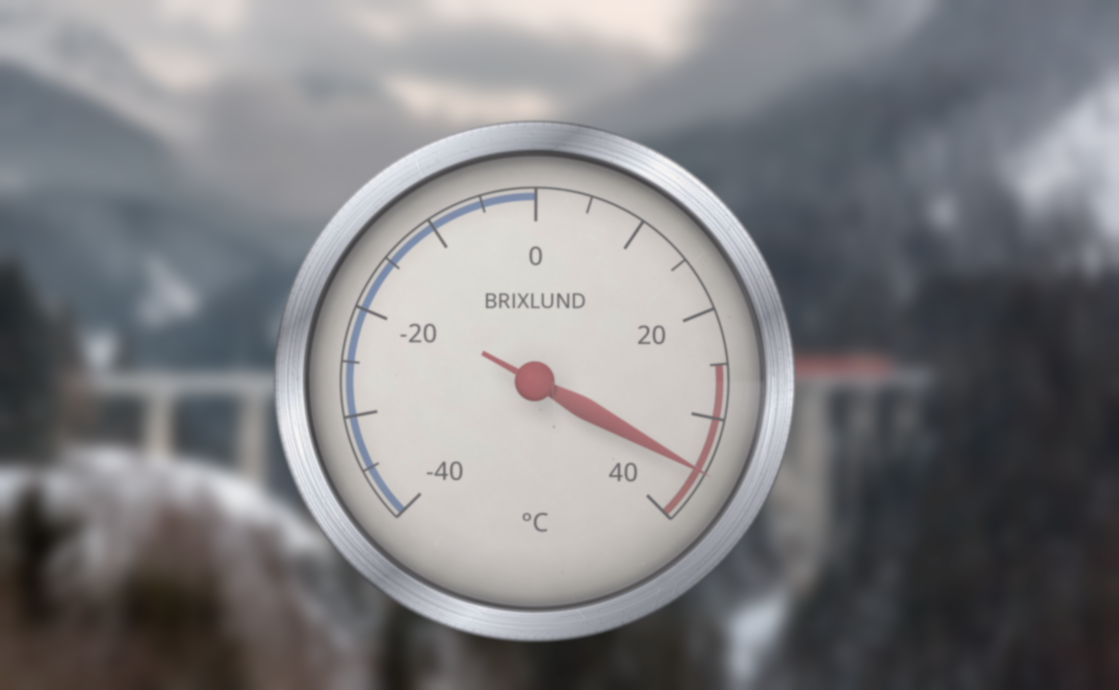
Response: 35 °C
